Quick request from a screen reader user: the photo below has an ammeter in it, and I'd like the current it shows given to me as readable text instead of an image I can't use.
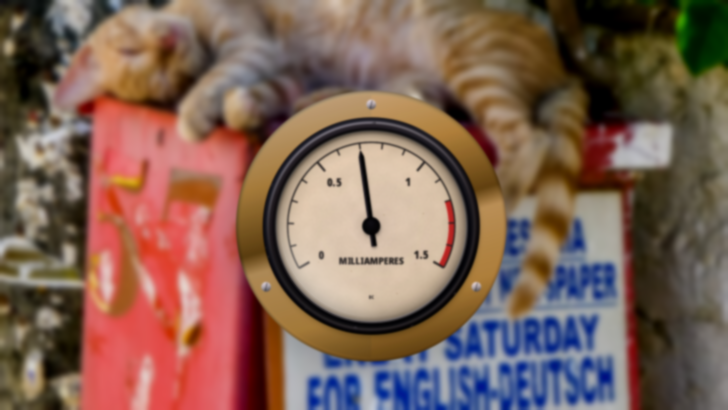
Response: 0.7 mA
